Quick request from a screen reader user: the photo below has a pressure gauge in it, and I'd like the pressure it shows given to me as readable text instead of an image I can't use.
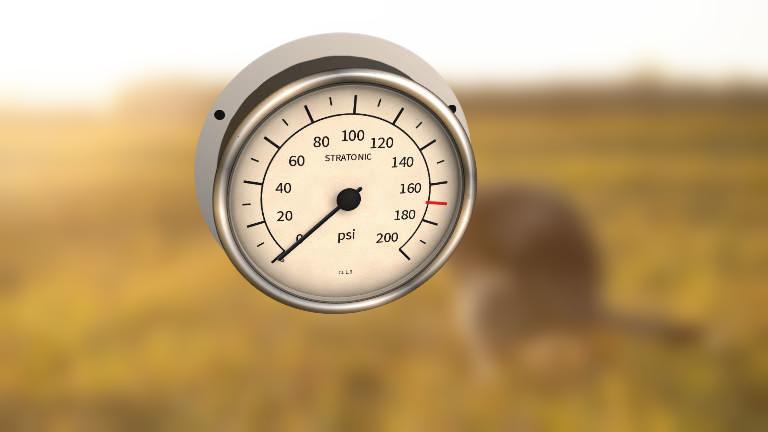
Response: 0 psi
